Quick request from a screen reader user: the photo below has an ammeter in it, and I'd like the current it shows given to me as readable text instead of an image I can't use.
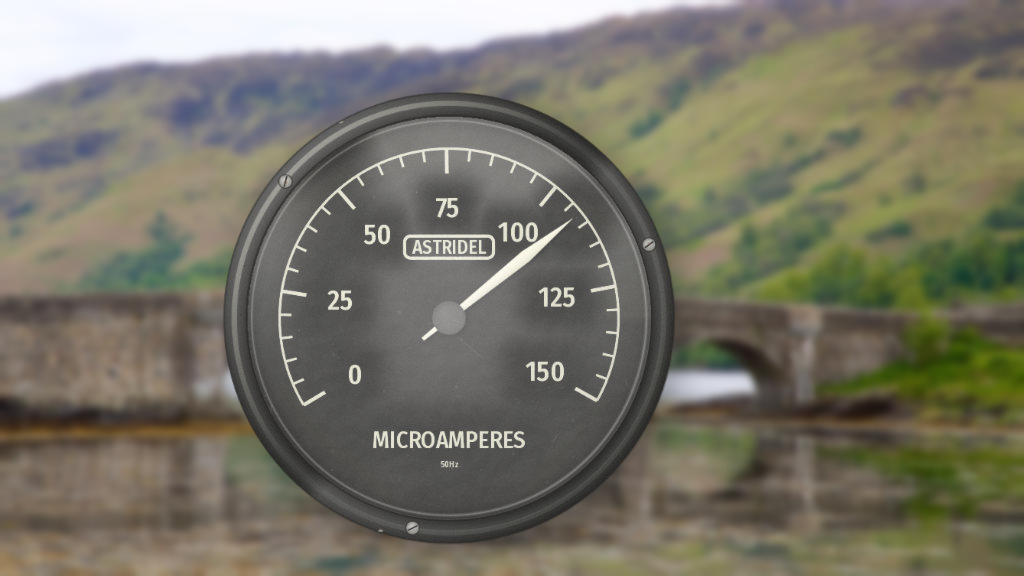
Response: 107.5 µA
